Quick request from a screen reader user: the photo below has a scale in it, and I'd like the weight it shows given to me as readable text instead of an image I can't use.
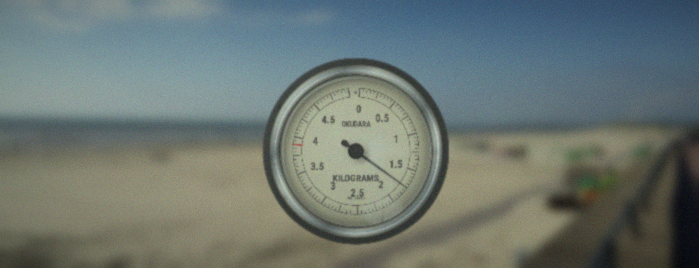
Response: 1.75 kg
